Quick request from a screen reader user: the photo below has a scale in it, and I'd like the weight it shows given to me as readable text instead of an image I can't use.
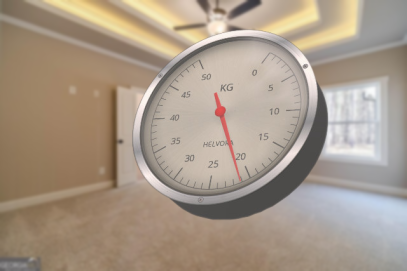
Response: 21 kg
